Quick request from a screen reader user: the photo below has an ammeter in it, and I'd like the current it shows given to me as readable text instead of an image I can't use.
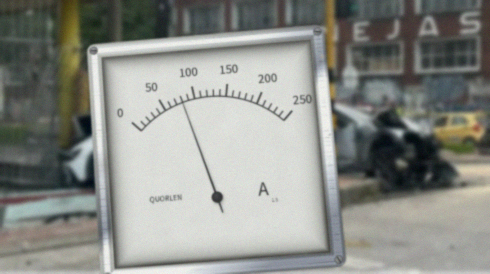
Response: 80 A
